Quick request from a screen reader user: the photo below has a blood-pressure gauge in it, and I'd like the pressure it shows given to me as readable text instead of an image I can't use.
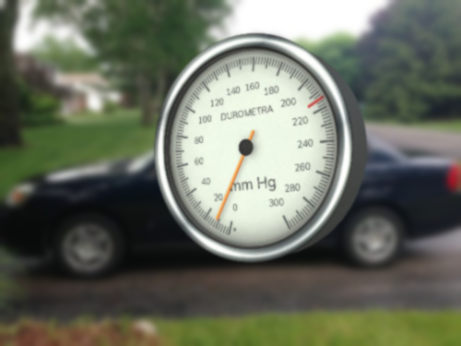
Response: 10 mmHg
